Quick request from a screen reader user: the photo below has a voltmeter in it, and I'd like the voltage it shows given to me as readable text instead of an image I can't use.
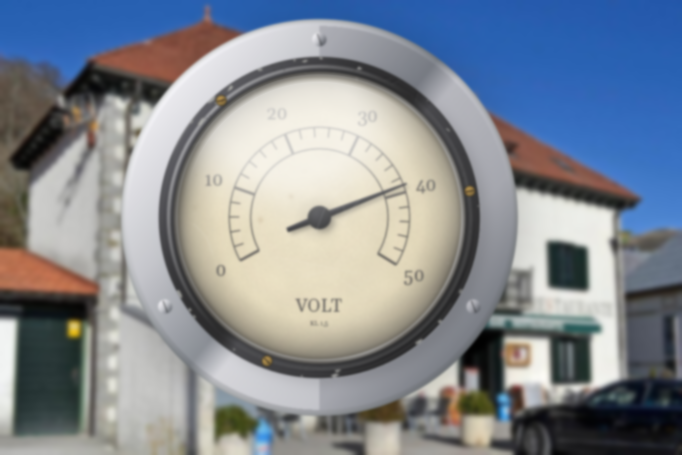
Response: 39 V
